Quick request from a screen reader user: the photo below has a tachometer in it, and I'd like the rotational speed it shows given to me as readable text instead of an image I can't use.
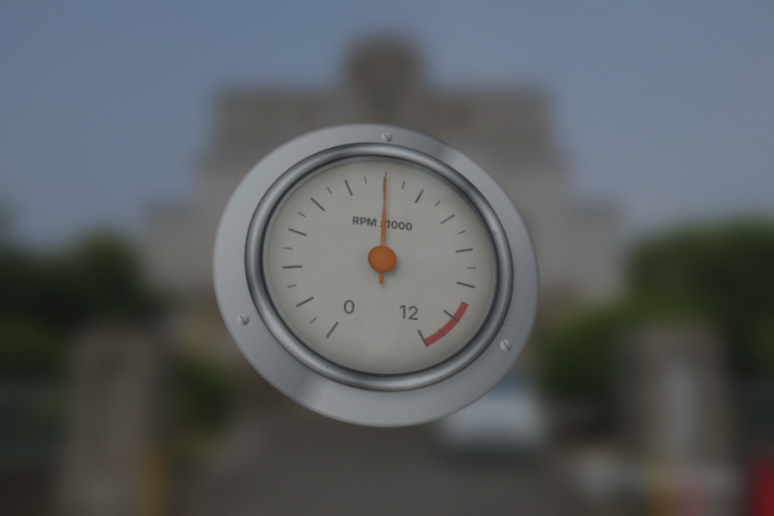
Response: 6000 rpm
